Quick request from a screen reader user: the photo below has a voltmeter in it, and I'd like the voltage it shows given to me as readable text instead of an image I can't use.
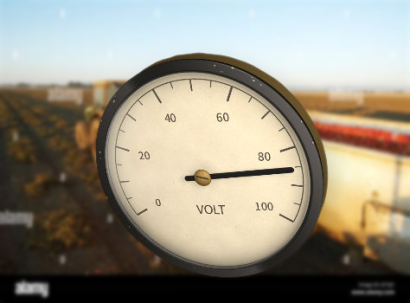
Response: 85 V
